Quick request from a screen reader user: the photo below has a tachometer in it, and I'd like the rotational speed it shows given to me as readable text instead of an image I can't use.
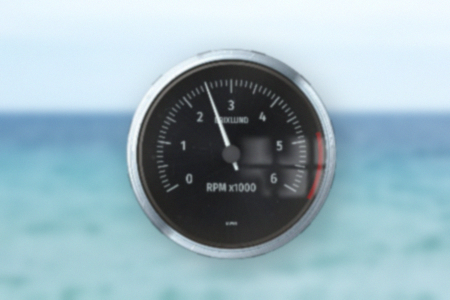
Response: 2500 rpm
